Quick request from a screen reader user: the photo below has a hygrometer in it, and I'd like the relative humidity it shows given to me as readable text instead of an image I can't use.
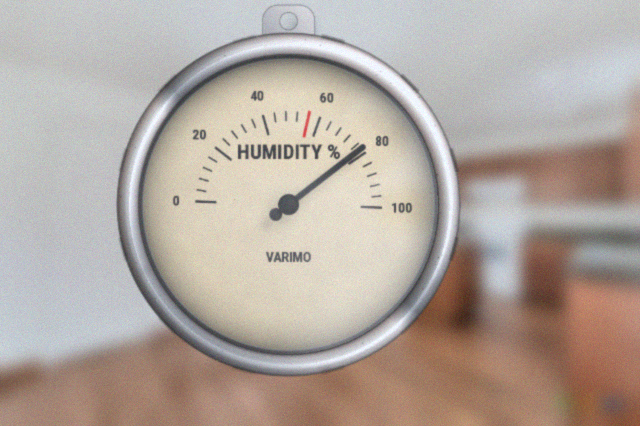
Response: 78 %
